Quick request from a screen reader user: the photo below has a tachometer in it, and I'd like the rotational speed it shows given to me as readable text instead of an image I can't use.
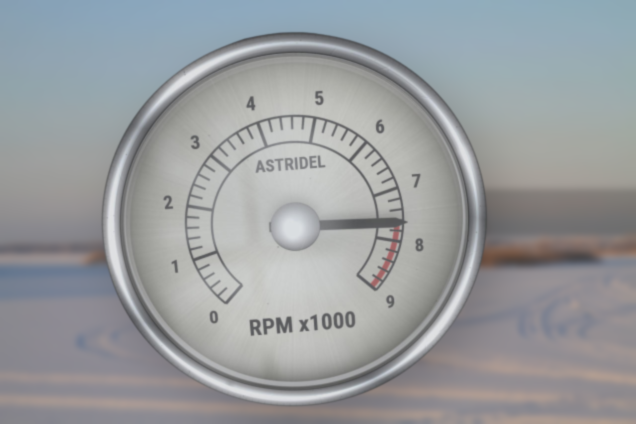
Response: 7600 rpm
